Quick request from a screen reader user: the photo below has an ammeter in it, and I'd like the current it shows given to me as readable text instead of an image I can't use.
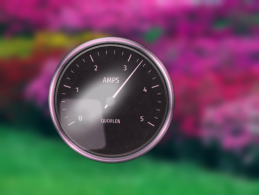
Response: 3.3 A
